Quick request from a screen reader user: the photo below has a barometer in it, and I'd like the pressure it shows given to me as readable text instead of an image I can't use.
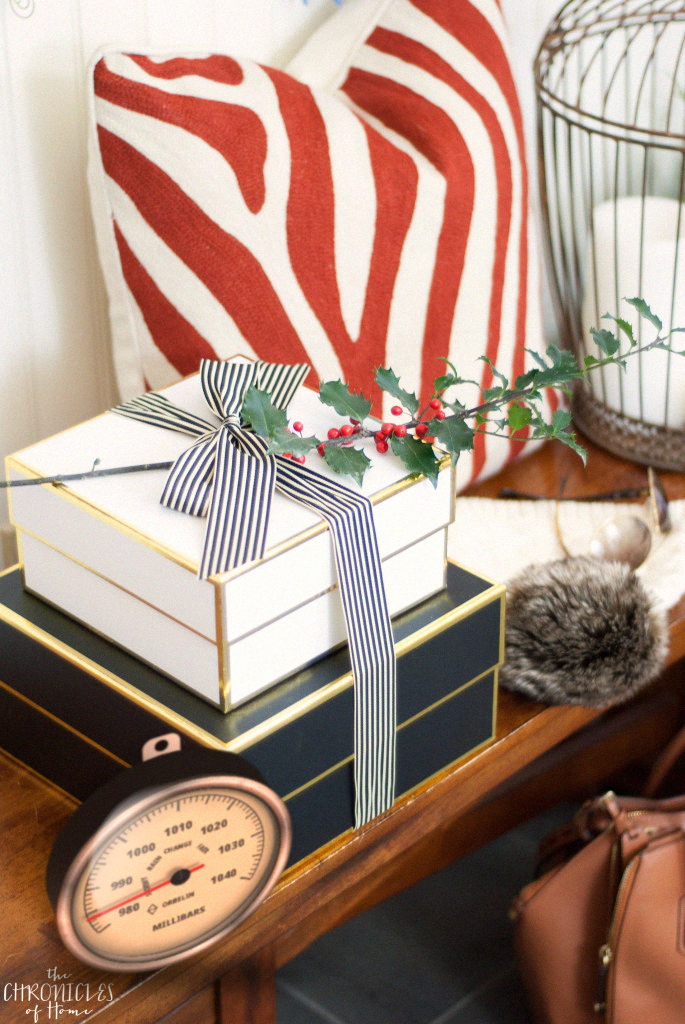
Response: 985 mbar
